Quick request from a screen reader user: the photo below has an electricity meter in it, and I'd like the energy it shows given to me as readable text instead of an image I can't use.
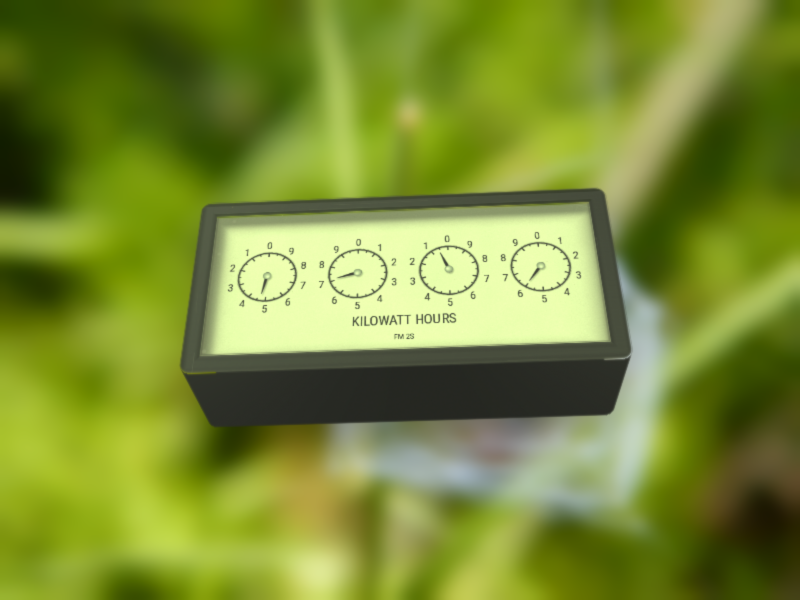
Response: 4706 kWh
